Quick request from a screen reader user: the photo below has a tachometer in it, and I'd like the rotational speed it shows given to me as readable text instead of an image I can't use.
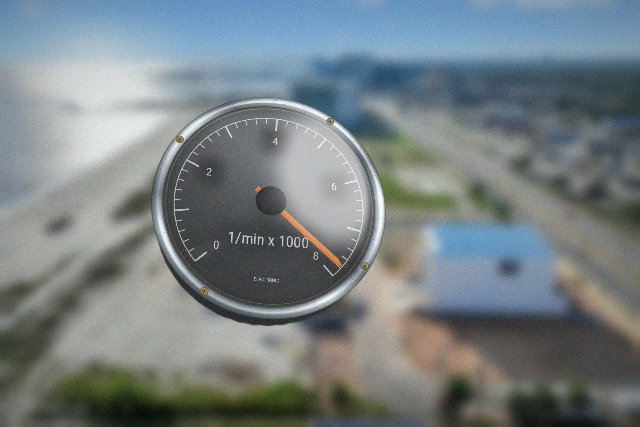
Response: 7800 rpm
